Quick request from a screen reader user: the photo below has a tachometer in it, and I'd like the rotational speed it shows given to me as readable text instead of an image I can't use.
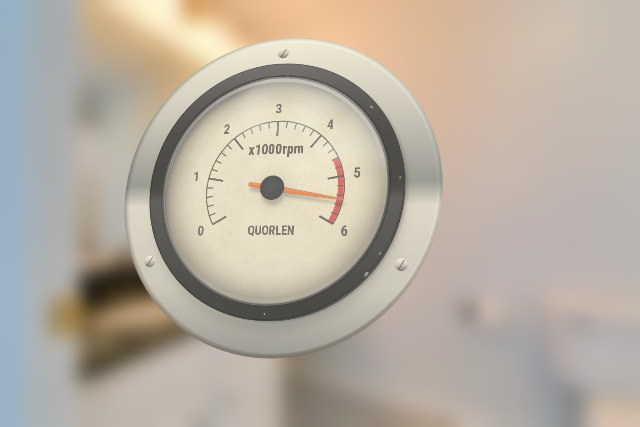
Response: 5500 rpm
